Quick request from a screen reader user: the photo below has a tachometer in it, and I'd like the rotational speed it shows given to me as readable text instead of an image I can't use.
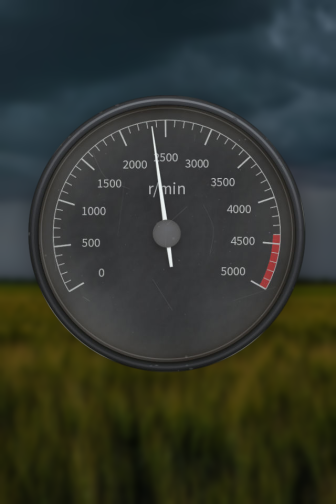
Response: 2350 rpm
